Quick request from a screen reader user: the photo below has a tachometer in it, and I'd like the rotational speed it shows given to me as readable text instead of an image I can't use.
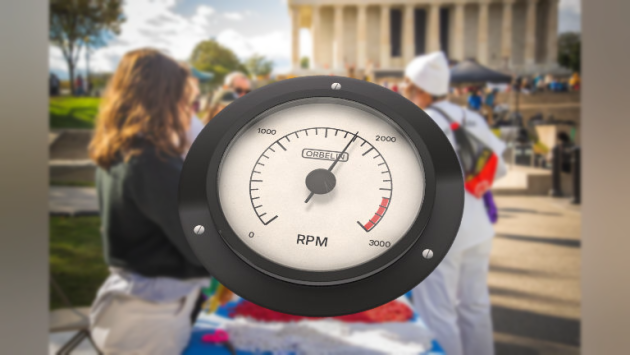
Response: 1800 rpm
